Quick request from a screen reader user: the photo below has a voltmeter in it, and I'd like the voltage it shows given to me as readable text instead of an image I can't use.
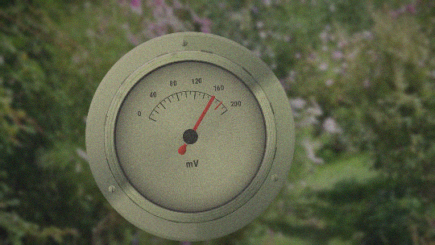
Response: 160 mV
